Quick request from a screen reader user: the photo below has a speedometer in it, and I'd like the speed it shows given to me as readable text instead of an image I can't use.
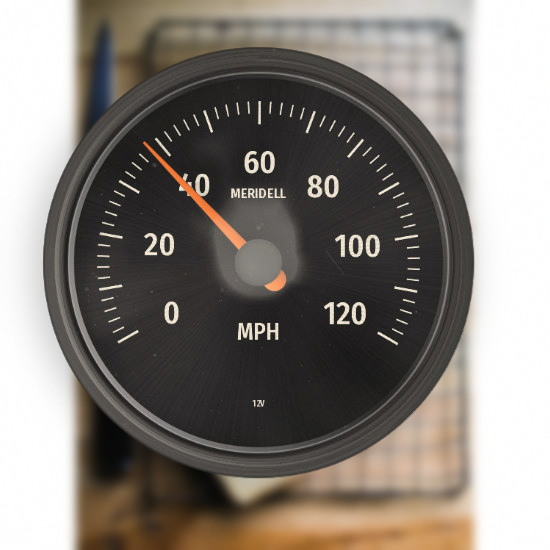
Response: 38 mph
